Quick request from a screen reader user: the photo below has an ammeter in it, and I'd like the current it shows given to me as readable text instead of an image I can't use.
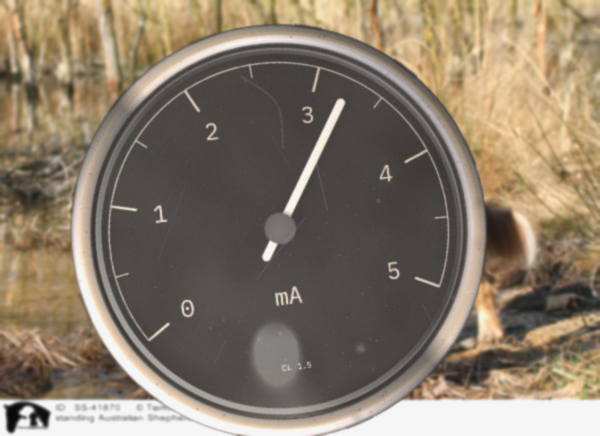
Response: 3.25 mA
